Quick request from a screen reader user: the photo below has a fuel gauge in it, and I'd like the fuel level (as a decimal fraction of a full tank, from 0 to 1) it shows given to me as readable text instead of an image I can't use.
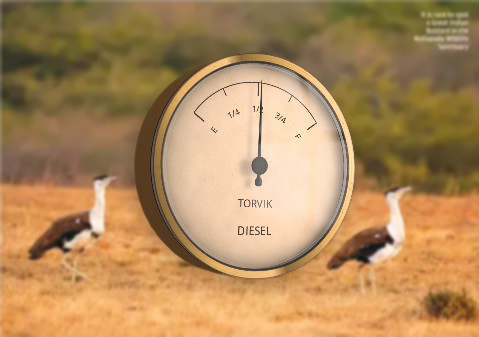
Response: 0.5
